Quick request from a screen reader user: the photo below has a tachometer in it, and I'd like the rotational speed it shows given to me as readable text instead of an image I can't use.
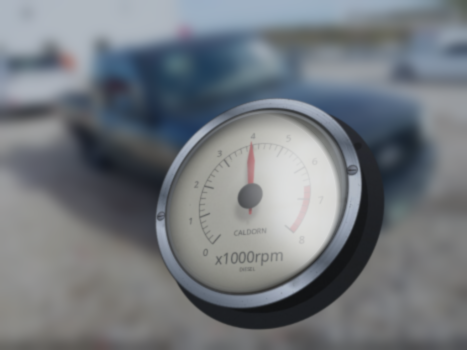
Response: 4000 rpm
